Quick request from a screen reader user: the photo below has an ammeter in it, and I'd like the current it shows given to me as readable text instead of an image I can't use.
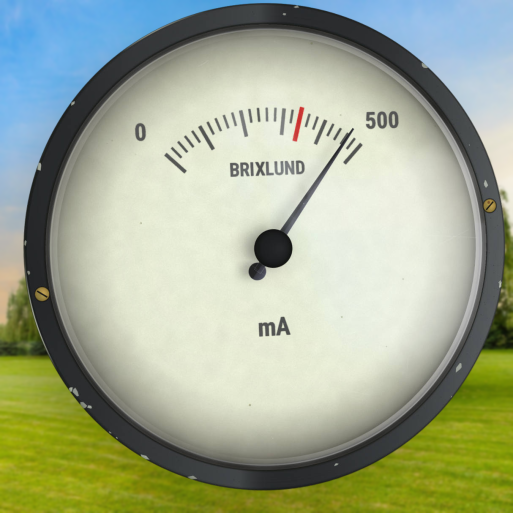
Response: 460 mA
